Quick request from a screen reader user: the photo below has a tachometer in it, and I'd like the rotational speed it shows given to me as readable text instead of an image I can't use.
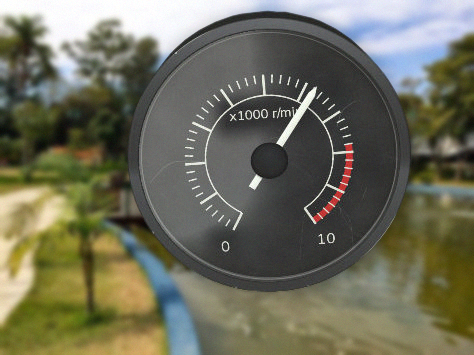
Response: 6200 rpm
